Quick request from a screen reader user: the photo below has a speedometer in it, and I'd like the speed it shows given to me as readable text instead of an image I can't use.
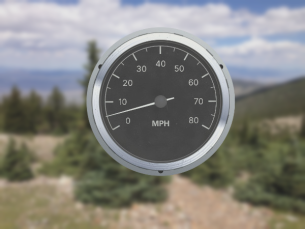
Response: 5 mph
